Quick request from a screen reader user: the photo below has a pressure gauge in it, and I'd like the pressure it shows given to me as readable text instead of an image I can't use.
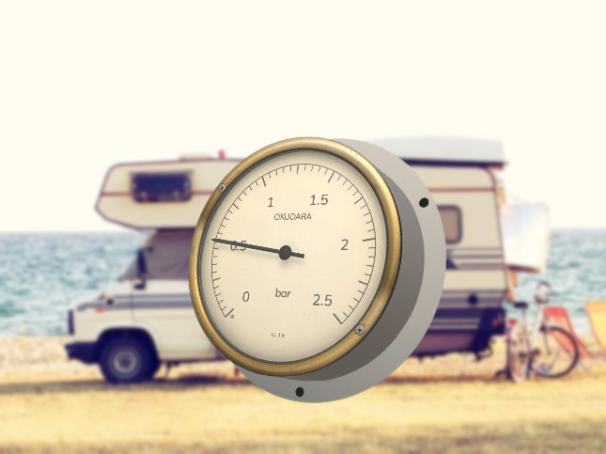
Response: 0.5 bar
